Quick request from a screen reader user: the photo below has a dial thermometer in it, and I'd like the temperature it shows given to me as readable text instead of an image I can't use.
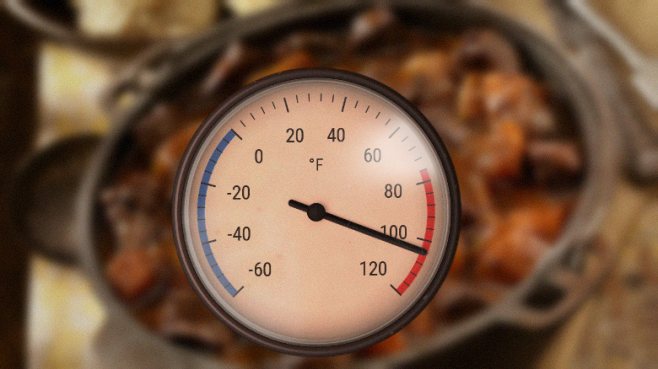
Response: 104 °F
